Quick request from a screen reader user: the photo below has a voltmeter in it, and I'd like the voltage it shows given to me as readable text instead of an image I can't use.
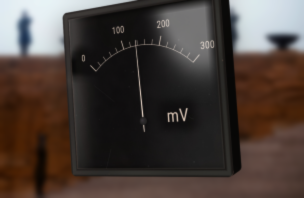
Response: 140 mV
